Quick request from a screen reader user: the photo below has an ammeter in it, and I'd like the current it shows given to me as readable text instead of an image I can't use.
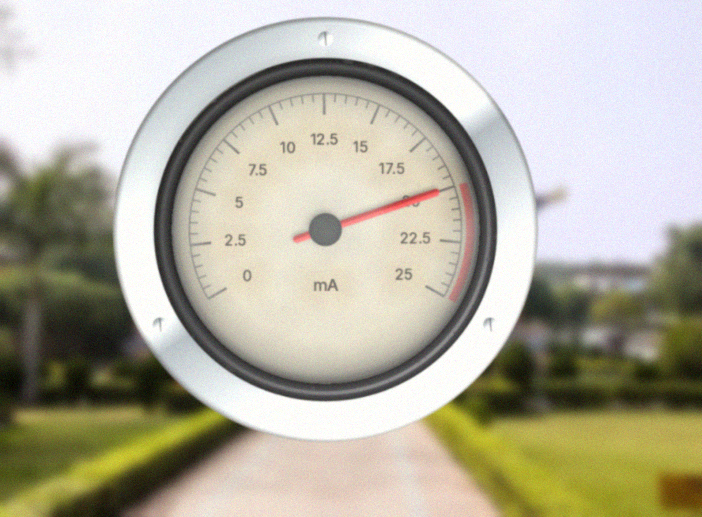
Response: 20 mA
